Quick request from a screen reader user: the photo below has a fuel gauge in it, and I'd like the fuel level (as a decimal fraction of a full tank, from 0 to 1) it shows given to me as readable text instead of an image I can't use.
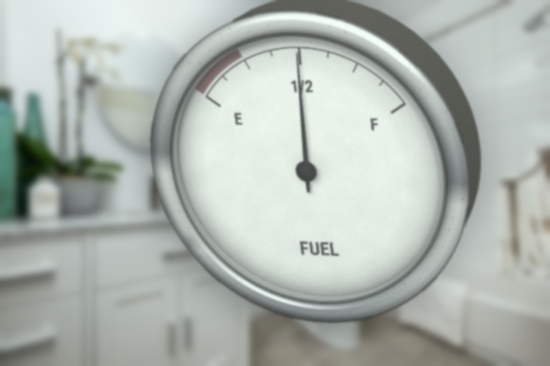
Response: 0.5
